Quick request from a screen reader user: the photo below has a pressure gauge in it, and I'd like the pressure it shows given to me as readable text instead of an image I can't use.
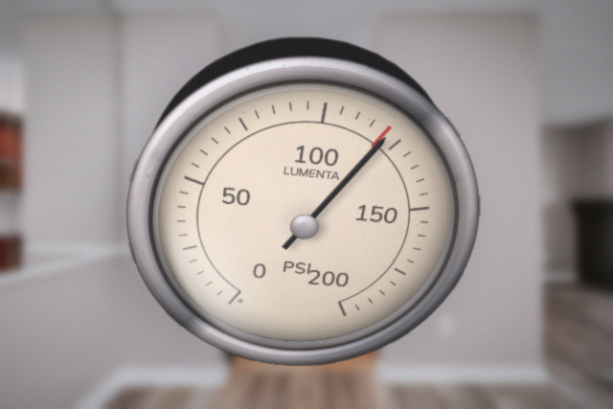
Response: 120 psi
